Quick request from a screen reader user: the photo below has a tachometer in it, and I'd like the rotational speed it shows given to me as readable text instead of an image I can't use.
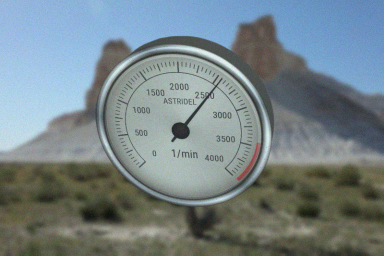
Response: 2550 rpm
